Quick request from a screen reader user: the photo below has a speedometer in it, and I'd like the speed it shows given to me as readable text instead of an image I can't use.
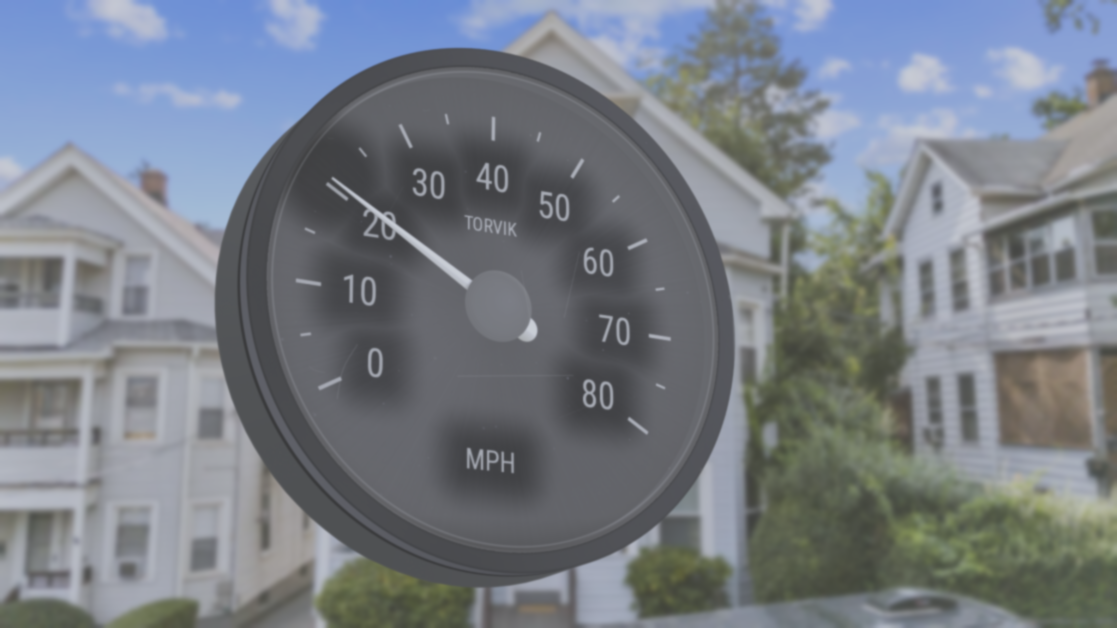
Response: 20 mph
